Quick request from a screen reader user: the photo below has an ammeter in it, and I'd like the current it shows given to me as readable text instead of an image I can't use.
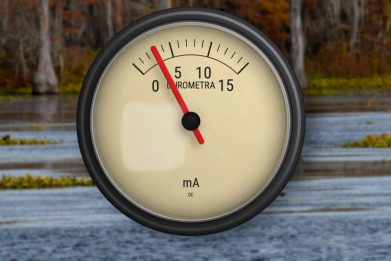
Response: 3 mA
